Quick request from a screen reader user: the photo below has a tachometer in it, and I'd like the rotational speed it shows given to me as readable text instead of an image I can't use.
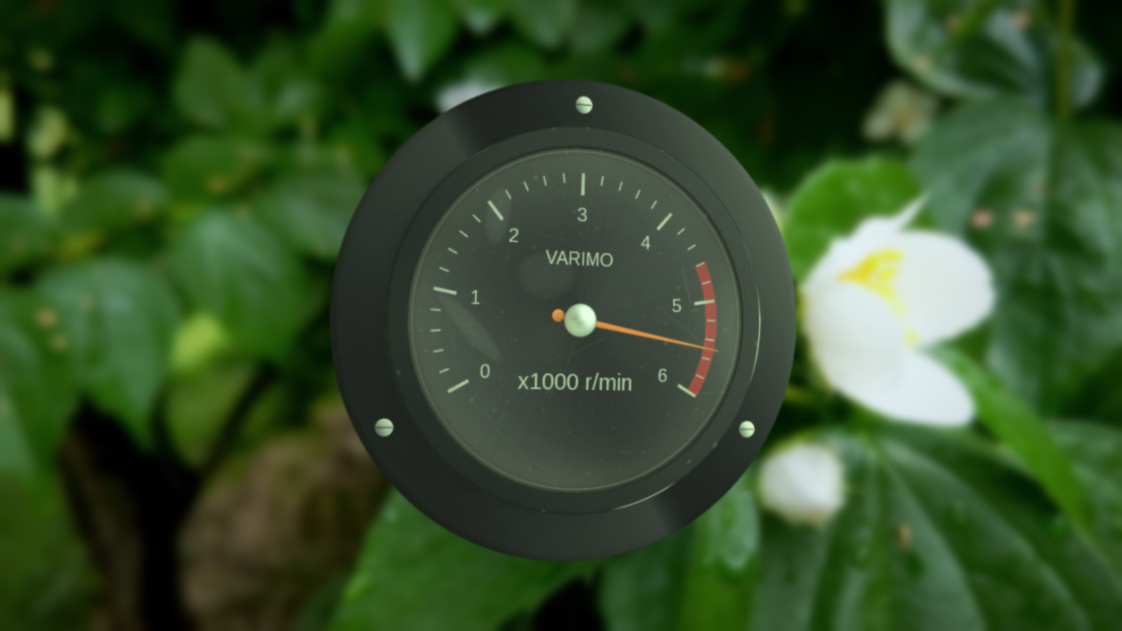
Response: 5500 rpm
